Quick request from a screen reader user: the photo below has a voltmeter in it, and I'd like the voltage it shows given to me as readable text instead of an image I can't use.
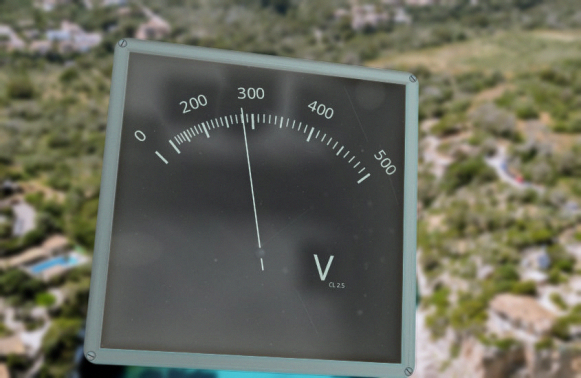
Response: 280 V
